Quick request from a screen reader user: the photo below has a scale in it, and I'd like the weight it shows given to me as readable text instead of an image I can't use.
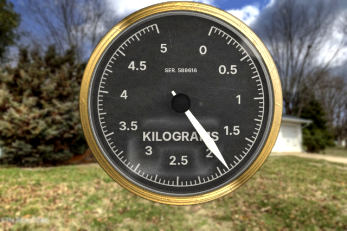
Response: 1.9 kg
